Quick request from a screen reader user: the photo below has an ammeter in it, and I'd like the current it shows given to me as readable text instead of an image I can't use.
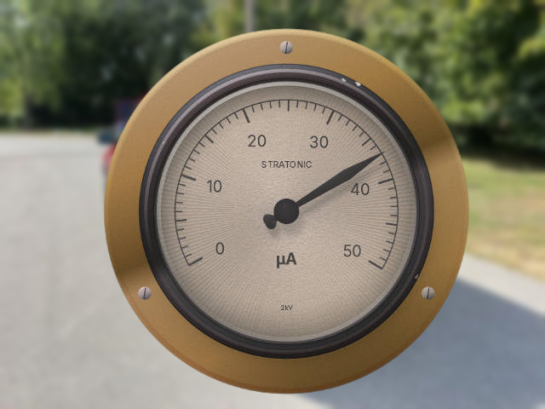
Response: 37 µA
